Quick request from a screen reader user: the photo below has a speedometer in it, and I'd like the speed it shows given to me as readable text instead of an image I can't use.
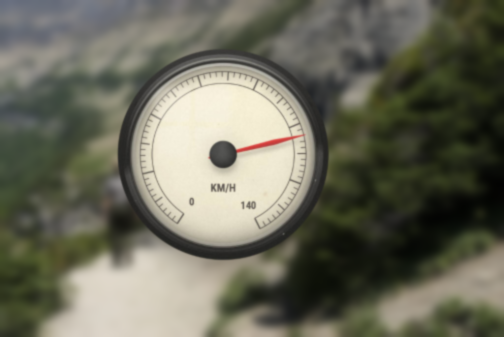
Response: 104 km/h
